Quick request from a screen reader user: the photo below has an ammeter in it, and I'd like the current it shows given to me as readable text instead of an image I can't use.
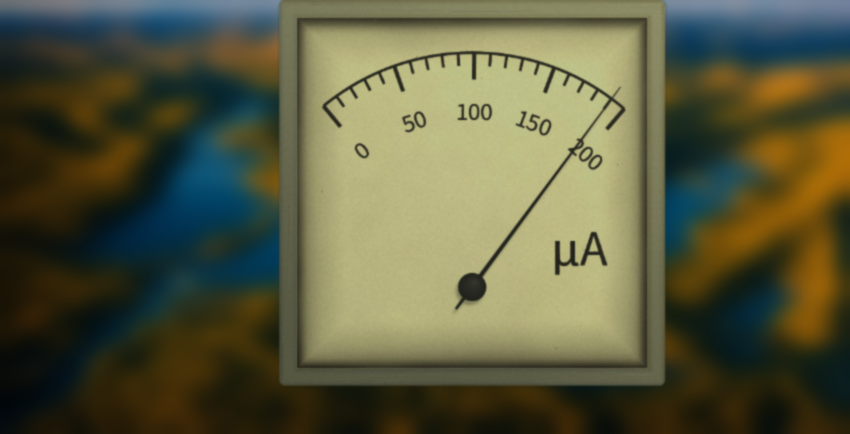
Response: 190 µA
